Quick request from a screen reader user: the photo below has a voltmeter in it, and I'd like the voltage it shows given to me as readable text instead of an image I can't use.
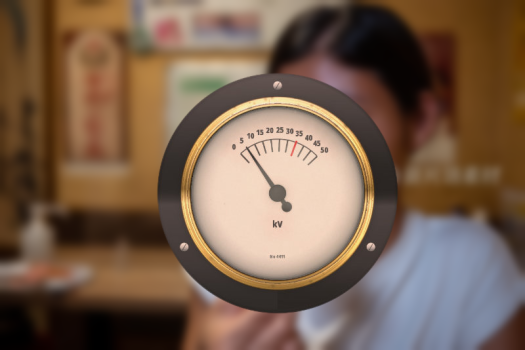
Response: 5 kV
